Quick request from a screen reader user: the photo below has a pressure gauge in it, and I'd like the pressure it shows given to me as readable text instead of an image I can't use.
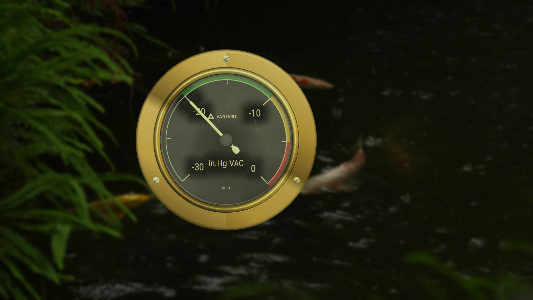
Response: -20 inHg
